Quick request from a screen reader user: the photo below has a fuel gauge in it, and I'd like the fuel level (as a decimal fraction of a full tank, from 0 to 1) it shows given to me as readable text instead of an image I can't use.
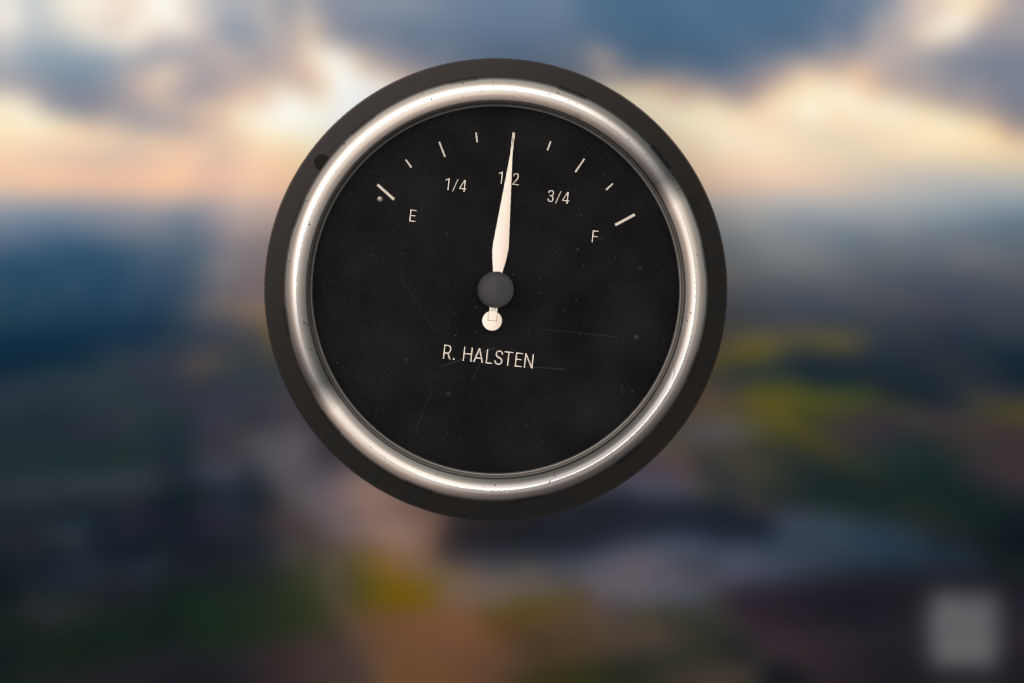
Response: 0.5
